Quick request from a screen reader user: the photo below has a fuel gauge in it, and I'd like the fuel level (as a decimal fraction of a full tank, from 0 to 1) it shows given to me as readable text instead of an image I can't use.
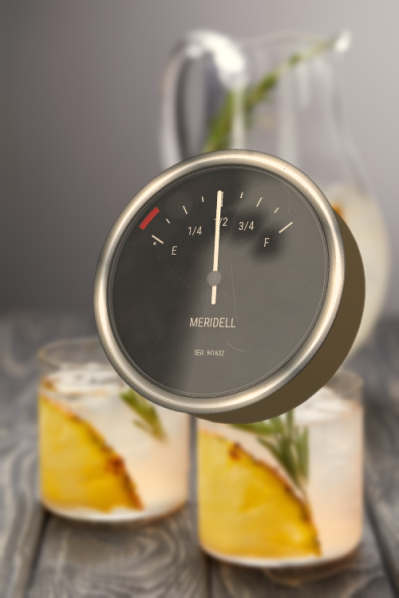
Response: 0.5
